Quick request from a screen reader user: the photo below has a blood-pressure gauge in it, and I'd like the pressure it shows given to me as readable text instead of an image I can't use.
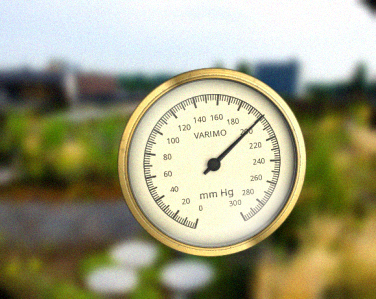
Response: 200 mmHg
